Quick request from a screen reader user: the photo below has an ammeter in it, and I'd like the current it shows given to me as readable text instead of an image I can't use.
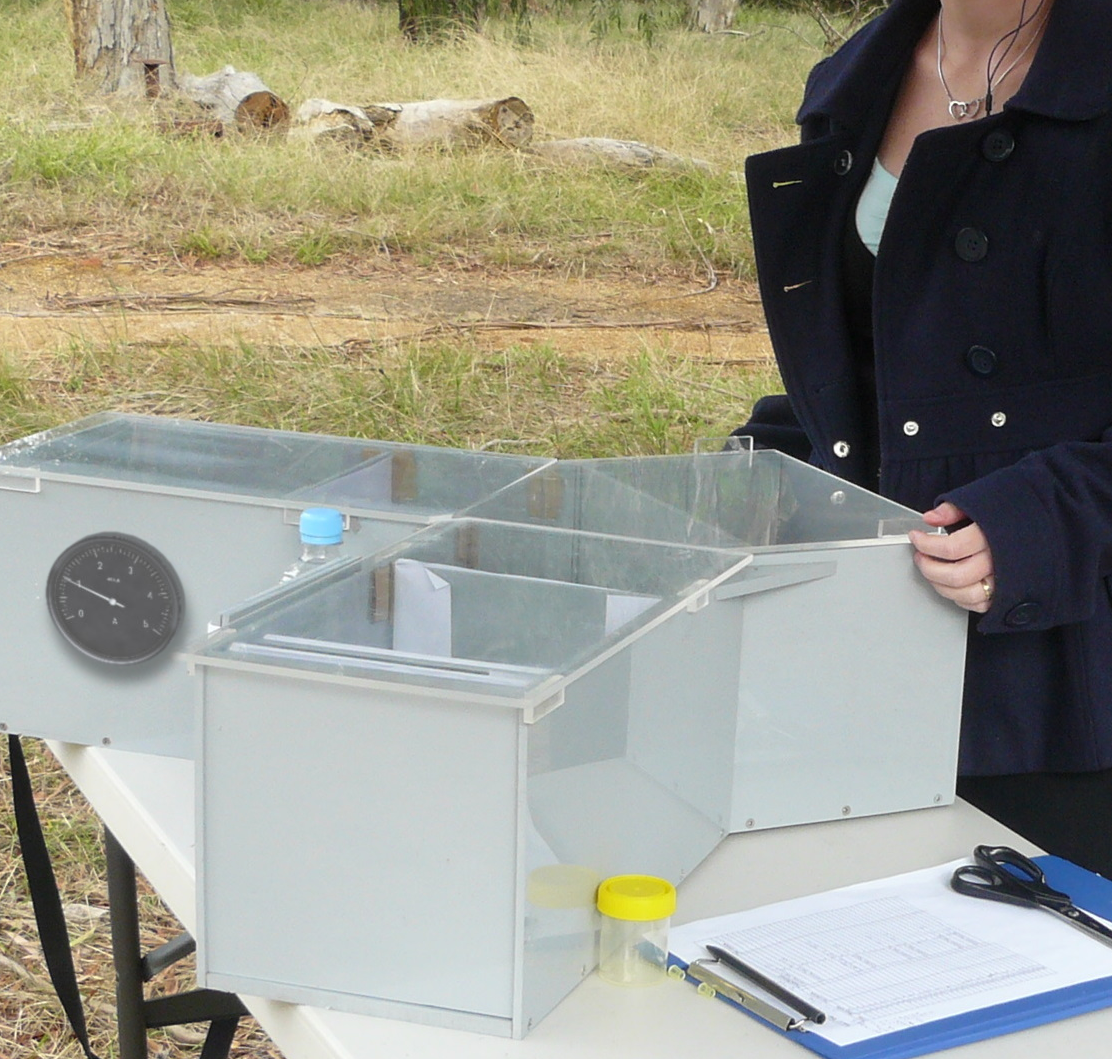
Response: 1 A
